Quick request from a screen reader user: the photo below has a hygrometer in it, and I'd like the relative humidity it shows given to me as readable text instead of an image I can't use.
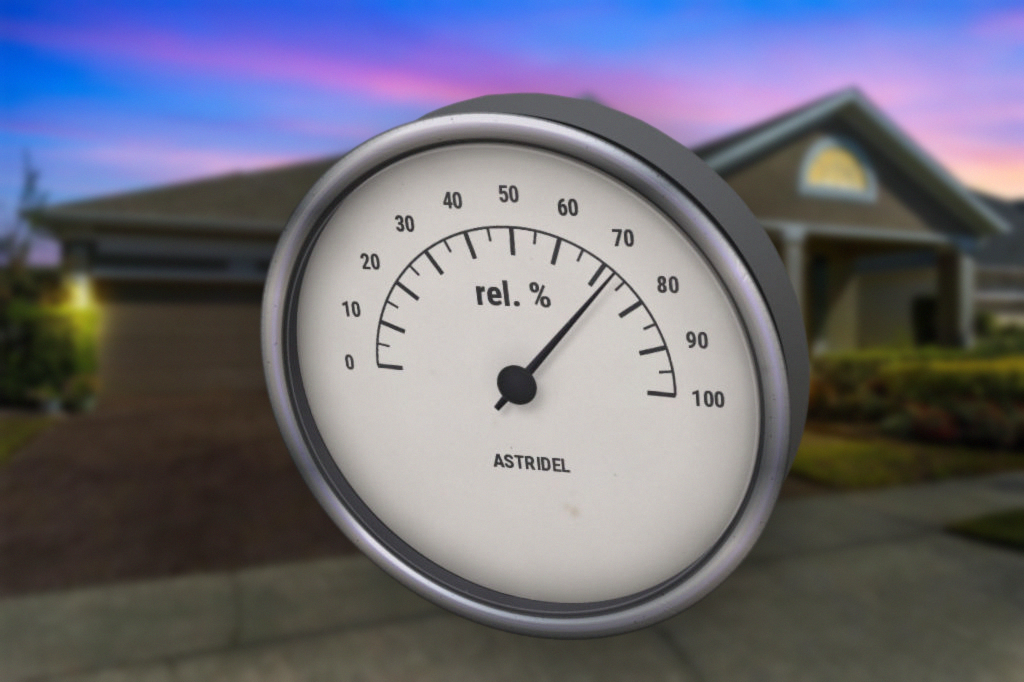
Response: 72.5 %
